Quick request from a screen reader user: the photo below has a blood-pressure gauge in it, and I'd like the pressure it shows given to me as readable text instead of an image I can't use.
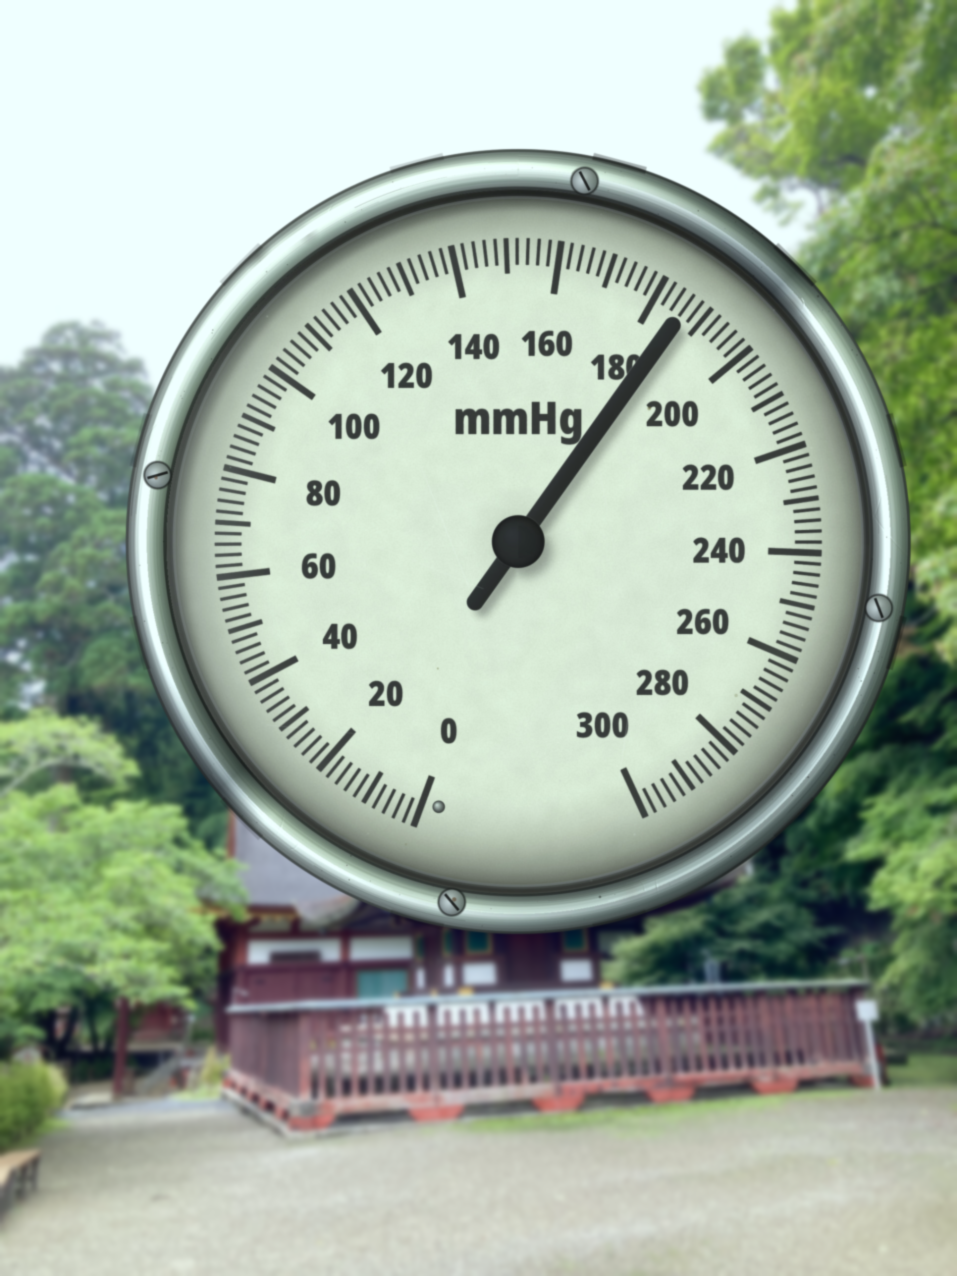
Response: 186 mmHg
